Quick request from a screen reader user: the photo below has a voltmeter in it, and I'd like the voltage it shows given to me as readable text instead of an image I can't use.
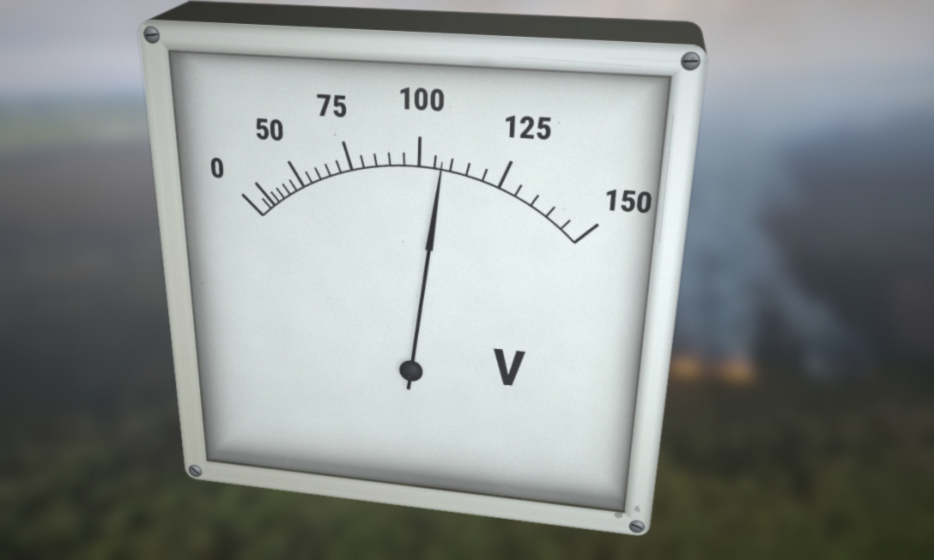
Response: 107.5 V
